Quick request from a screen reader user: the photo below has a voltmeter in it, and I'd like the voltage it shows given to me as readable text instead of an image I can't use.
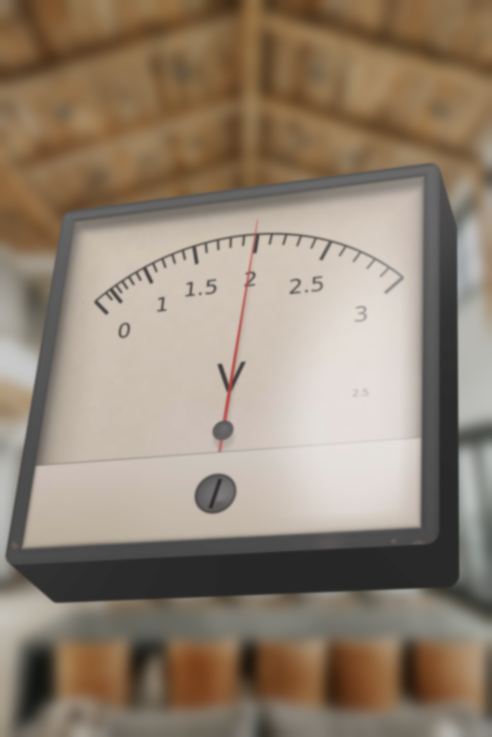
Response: 2 V
